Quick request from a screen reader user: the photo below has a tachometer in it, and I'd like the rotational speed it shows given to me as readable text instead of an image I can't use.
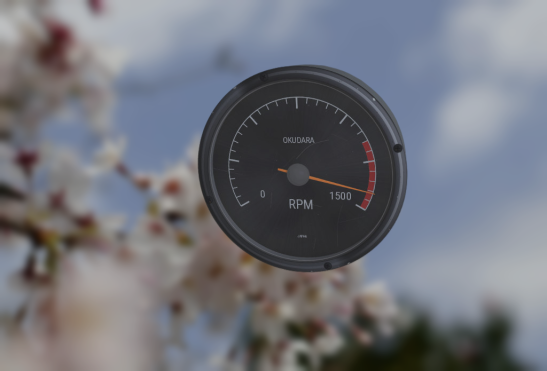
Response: 1400 rpm
